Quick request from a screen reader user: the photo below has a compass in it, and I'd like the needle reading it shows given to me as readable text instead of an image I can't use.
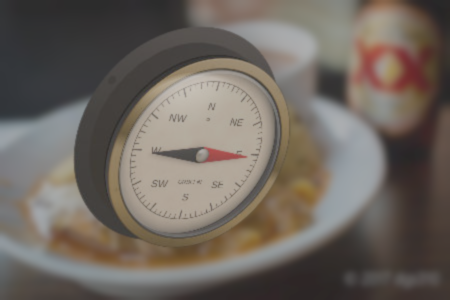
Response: 90 °
